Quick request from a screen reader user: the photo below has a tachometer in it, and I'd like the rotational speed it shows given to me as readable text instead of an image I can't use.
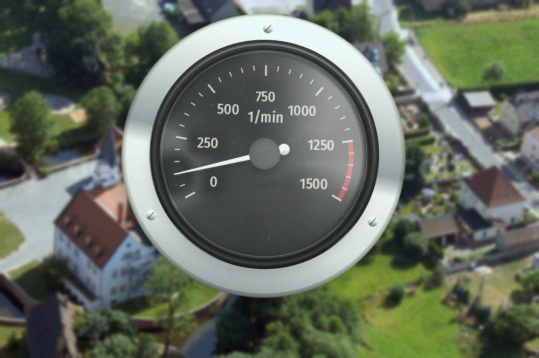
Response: 100 rpm
